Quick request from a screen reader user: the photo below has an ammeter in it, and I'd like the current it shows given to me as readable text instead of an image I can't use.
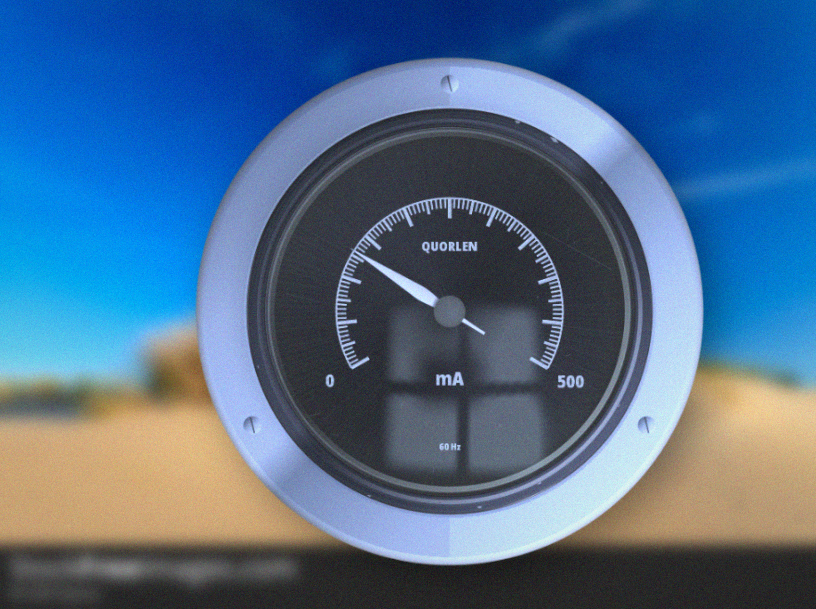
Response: 130 mA
